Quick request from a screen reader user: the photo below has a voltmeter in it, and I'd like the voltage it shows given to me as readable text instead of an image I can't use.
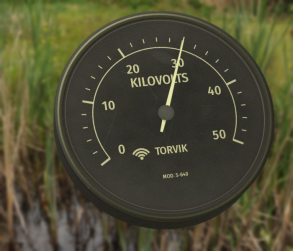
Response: 30 kV
